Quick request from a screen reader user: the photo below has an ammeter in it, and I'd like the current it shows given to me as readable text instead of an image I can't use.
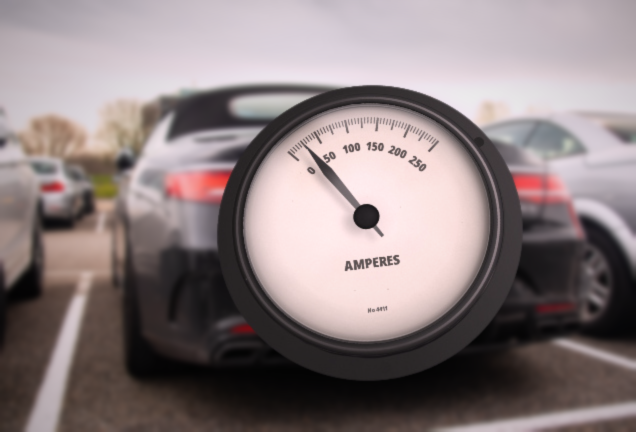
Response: 25 A
